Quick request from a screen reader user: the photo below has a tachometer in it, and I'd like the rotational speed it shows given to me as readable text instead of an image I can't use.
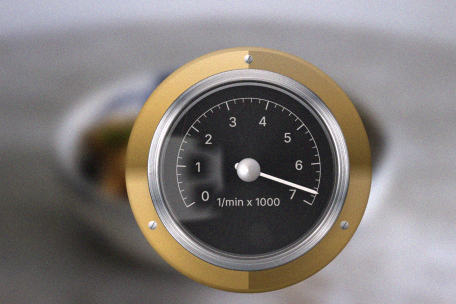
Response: 6700 rpm
